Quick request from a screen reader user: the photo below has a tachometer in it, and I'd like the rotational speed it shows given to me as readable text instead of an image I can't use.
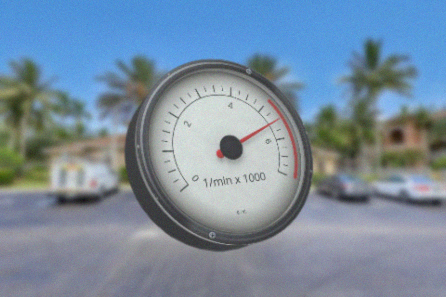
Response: 5500 rpm
